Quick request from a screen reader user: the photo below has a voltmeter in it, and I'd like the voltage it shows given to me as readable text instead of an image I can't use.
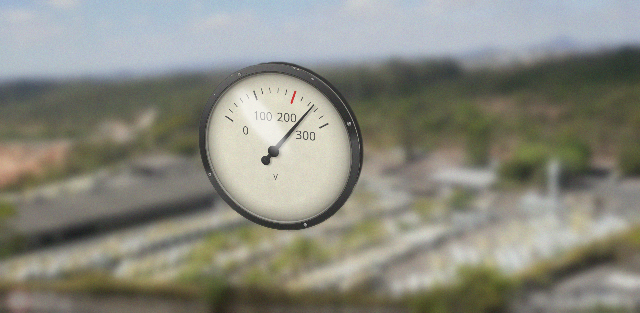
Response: 250 V
